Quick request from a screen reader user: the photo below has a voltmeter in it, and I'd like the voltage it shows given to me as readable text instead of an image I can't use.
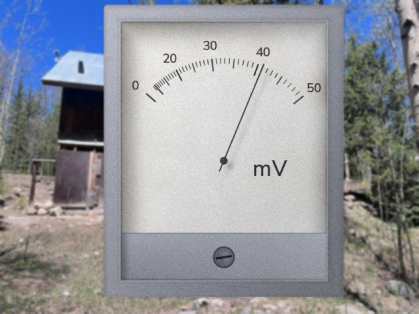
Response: 41 mV
